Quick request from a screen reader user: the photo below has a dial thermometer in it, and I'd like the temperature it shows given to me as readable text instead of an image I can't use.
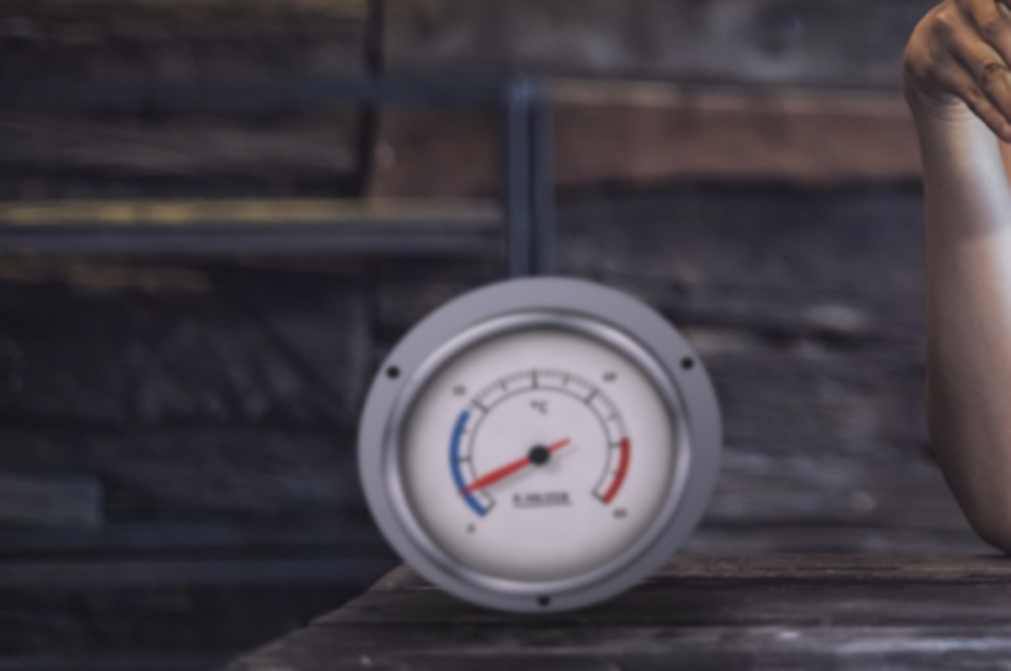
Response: 5 °C
